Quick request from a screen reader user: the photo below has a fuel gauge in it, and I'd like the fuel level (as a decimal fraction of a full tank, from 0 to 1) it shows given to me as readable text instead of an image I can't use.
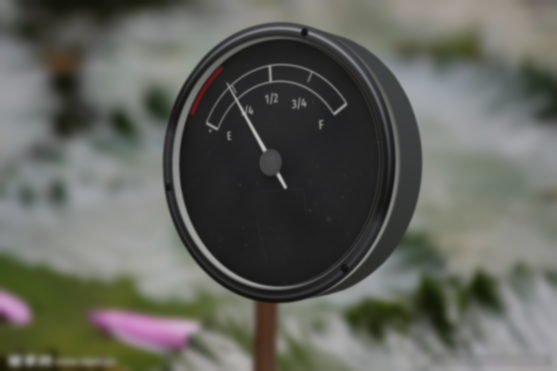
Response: 0.25
